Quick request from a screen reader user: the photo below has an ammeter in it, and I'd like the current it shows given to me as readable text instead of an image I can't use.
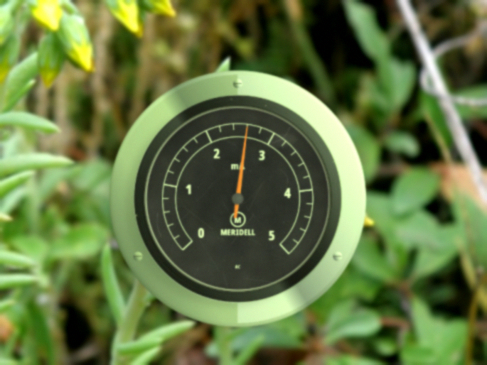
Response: 2.6 mA
